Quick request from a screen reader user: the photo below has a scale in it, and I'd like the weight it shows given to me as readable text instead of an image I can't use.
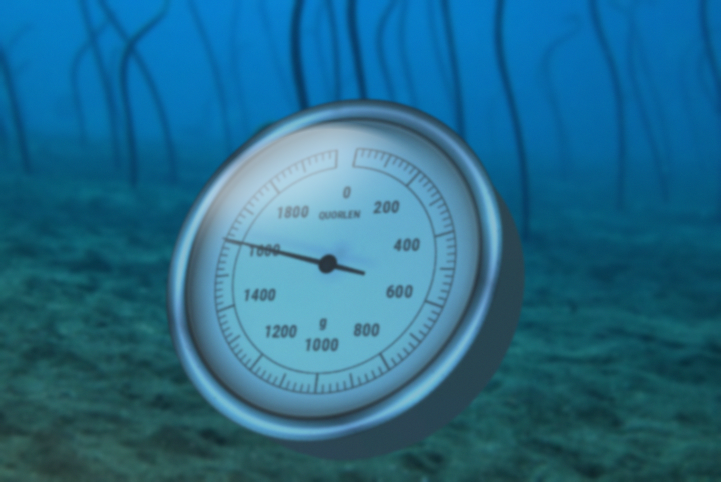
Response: 1600 g
